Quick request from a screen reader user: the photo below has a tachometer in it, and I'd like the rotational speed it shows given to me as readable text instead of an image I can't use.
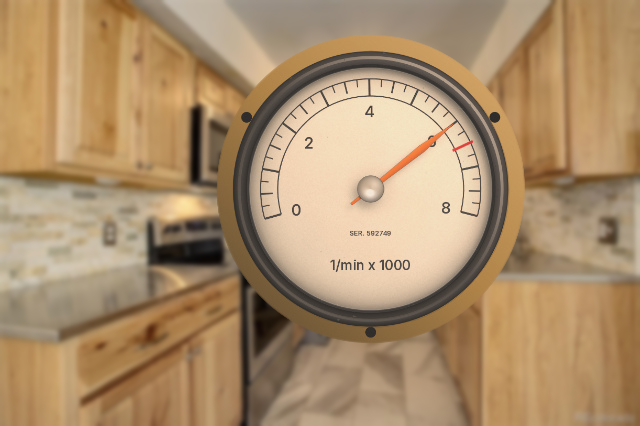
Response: 6000 rpm
